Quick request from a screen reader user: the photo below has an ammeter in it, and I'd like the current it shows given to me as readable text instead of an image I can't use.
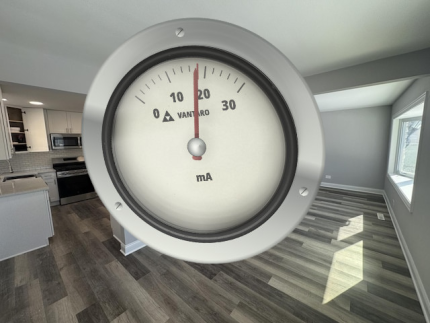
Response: 18 mA
